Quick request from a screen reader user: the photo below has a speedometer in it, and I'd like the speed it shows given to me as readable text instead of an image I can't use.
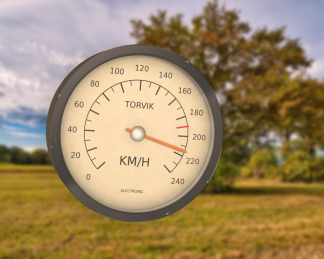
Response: 215 km/h
